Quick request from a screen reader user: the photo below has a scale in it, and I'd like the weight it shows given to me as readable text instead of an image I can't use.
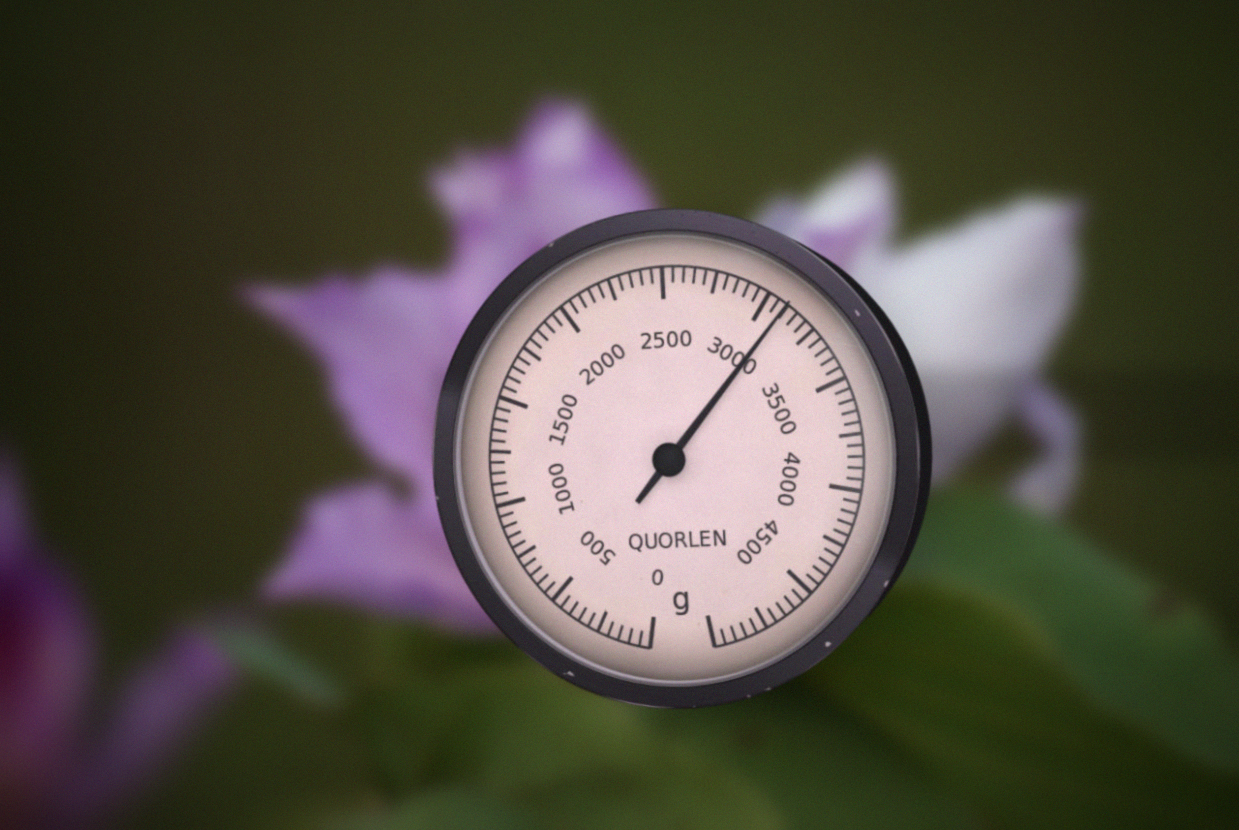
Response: 3100 g
